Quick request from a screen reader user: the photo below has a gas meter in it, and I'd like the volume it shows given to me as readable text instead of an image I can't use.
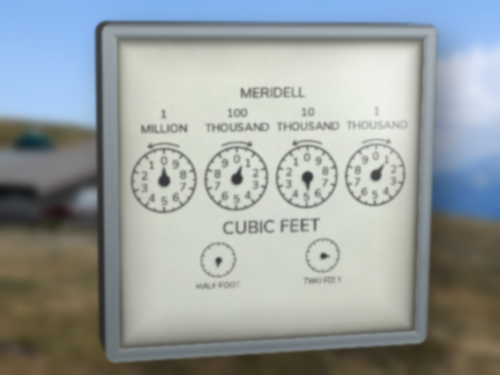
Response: 5100 ft³
